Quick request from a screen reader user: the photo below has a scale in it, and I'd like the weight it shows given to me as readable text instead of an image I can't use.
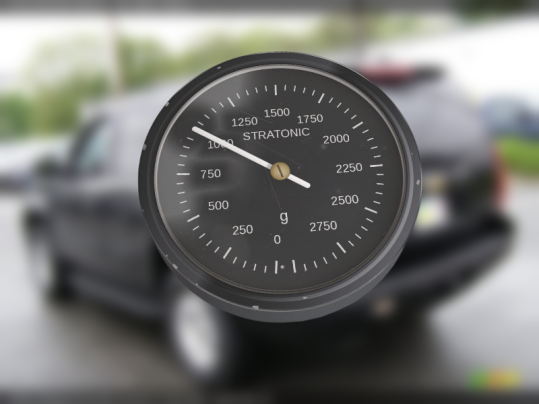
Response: 1000 g
